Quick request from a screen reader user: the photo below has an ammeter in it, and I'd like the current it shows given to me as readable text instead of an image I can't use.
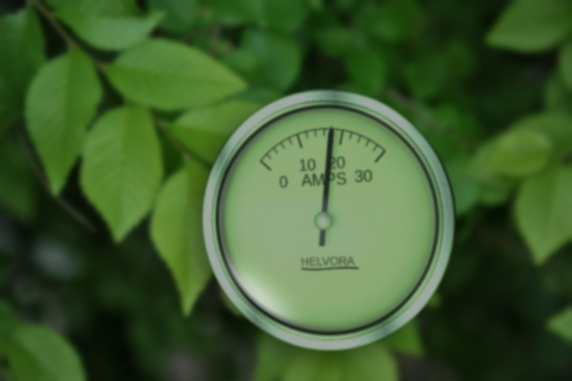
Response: 18 A
